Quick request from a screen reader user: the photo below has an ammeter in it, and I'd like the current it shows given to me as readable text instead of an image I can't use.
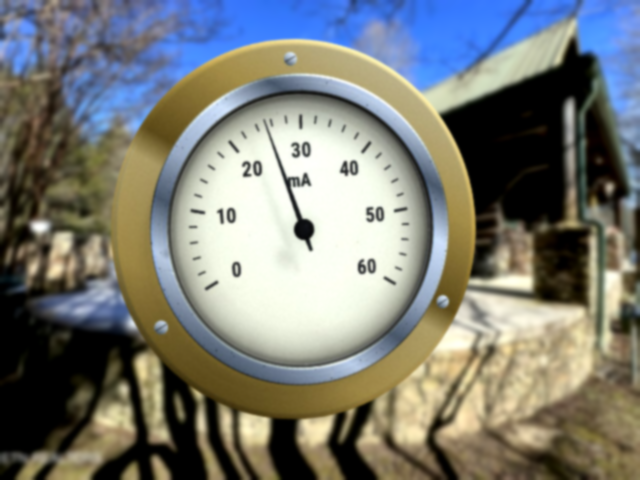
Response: 25 mA
